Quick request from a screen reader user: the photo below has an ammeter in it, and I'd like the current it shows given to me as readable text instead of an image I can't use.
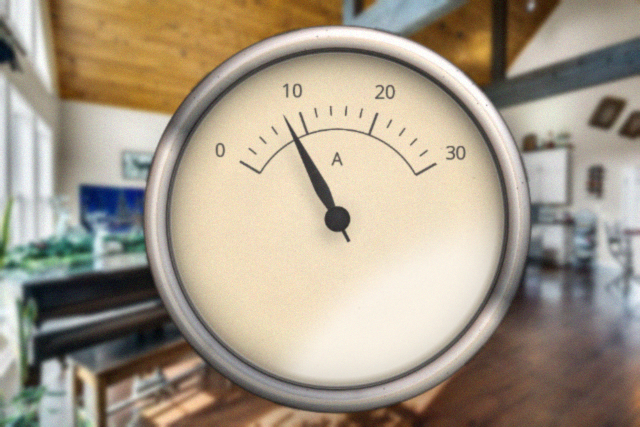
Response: 8 A
